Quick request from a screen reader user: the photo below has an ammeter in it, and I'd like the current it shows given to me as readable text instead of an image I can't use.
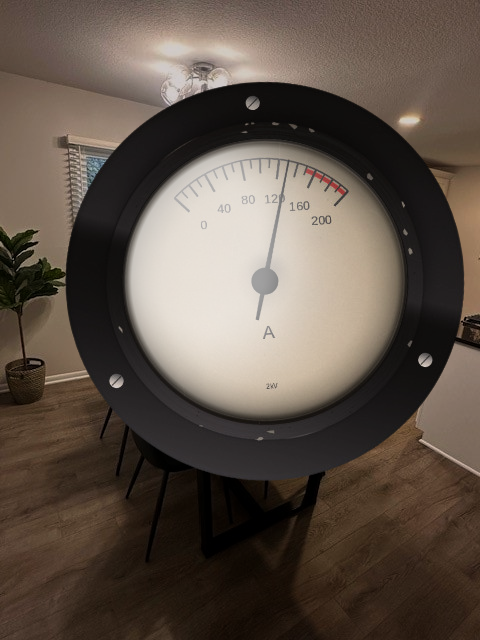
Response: 130 A
